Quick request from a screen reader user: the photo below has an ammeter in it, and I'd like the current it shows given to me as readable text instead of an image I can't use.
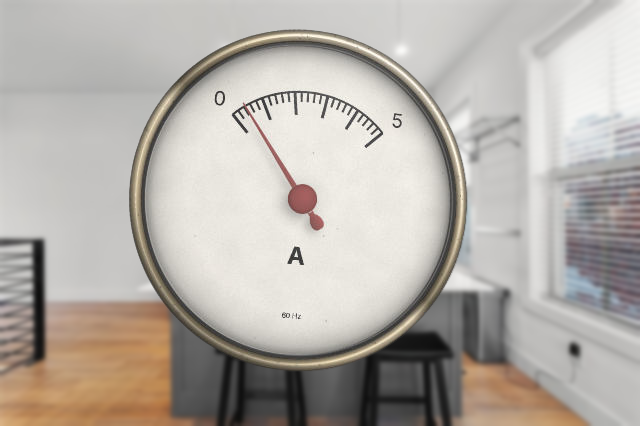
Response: 0.4 A
